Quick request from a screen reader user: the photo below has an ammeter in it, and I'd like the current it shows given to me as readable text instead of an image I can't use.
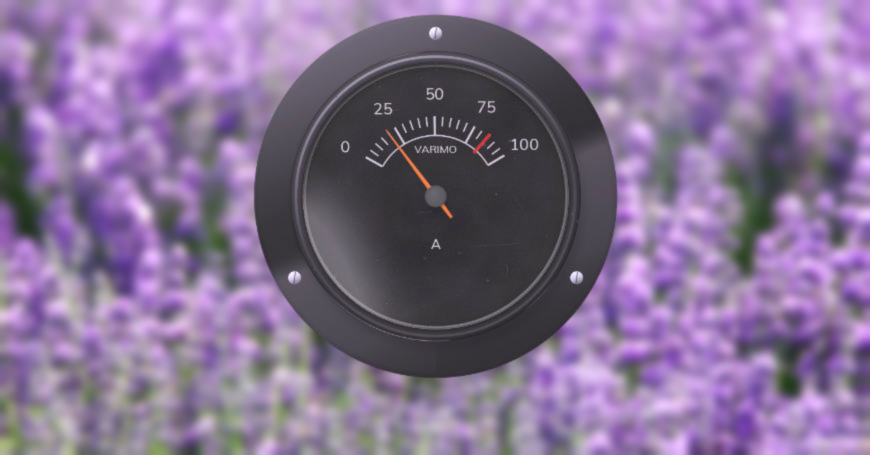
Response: 20 A
